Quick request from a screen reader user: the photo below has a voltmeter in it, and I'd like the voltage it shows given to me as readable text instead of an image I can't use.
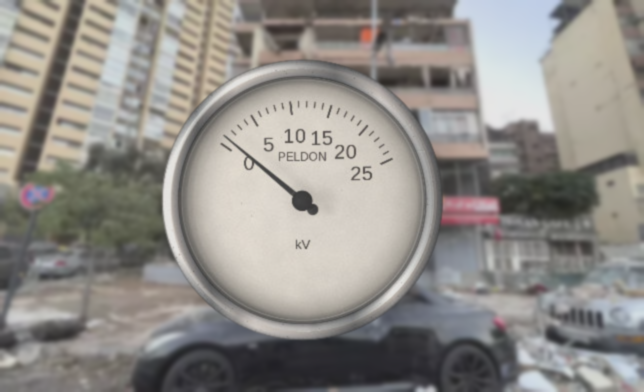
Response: 1 kV
